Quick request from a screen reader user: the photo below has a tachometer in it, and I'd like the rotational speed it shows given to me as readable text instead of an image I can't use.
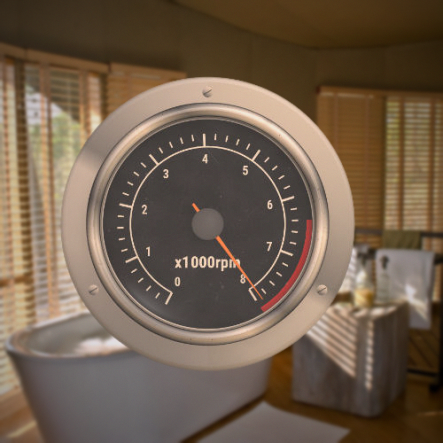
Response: 7900 rpm
